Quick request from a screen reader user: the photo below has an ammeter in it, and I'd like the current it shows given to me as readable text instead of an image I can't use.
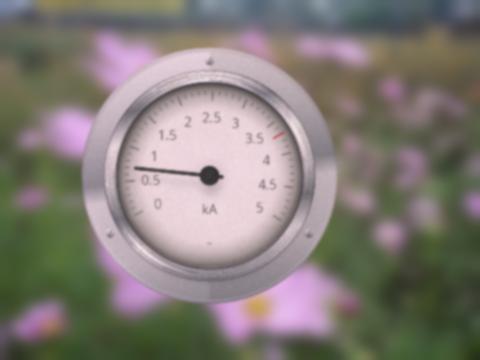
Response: 0.7 kA
